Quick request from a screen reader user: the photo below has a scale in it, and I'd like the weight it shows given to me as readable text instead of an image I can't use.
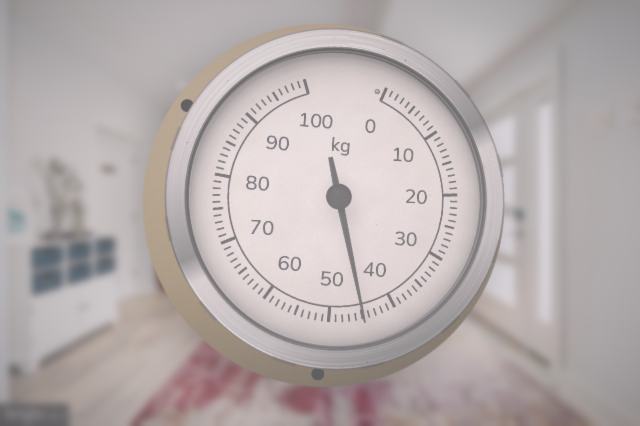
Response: 45 kg
